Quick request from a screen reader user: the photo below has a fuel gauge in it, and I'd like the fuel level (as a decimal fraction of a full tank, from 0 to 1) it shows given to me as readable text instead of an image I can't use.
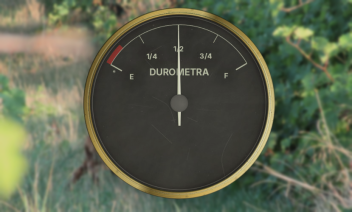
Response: 0.5
